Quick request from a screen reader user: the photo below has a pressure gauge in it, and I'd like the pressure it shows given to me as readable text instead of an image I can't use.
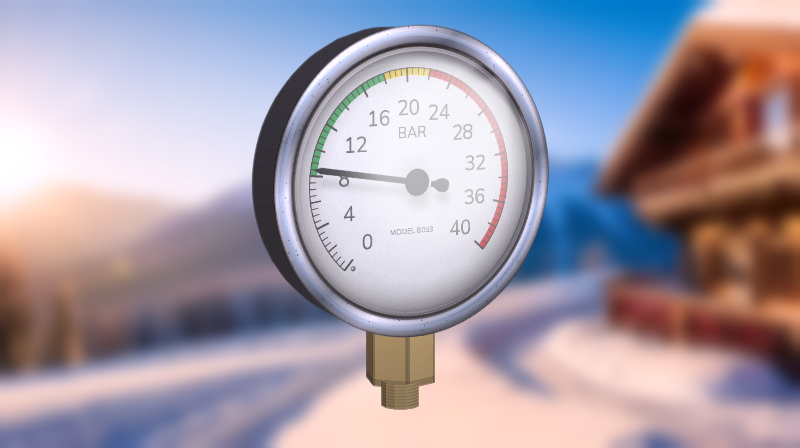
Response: 8.5 bar
